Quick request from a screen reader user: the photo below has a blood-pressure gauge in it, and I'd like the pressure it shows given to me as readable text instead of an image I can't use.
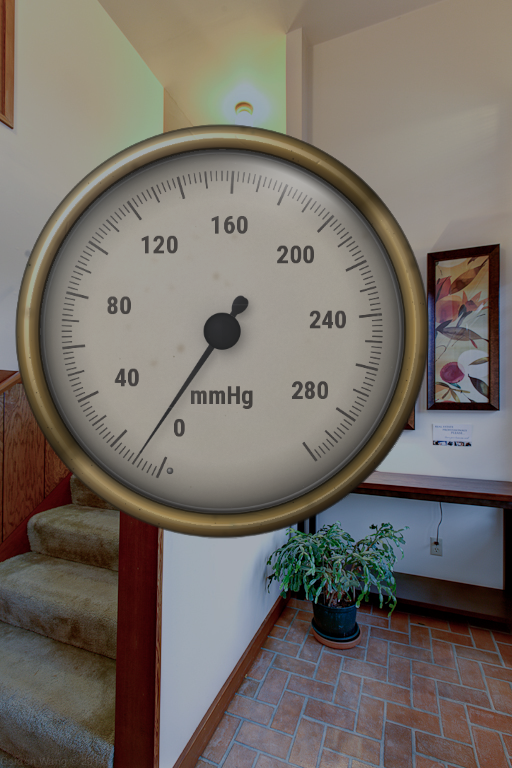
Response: 10 mmHg
